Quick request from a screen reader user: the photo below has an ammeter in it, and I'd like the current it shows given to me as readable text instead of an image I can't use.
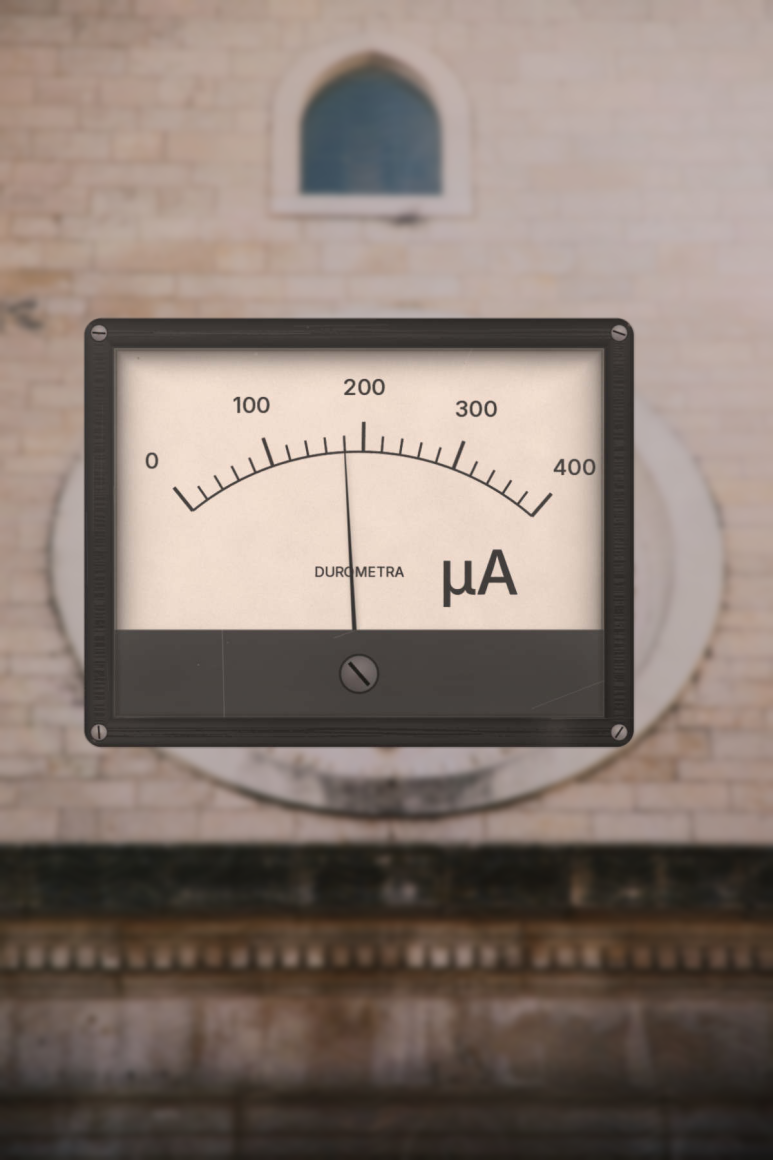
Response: 180 µA
